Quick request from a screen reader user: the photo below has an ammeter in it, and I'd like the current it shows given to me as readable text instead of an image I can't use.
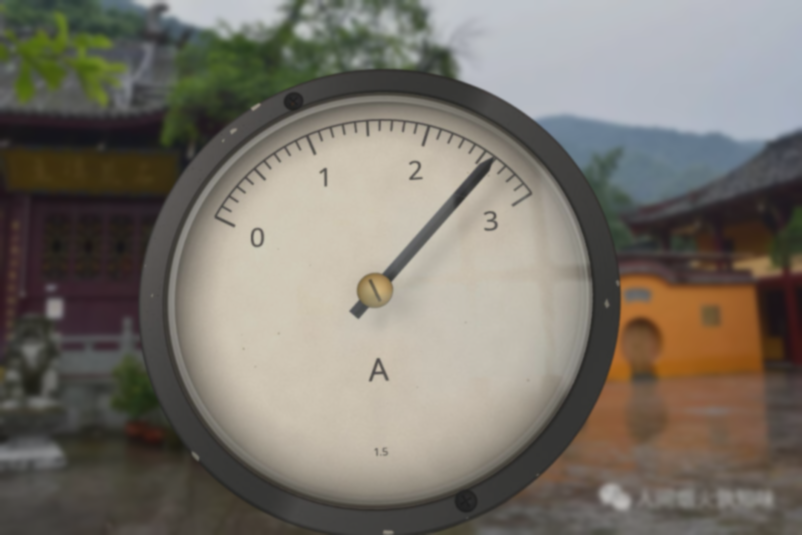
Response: 2.6 A
